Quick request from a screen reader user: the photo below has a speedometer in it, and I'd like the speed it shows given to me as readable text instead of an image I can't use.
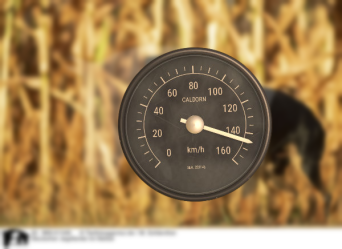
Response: 145 km/h
